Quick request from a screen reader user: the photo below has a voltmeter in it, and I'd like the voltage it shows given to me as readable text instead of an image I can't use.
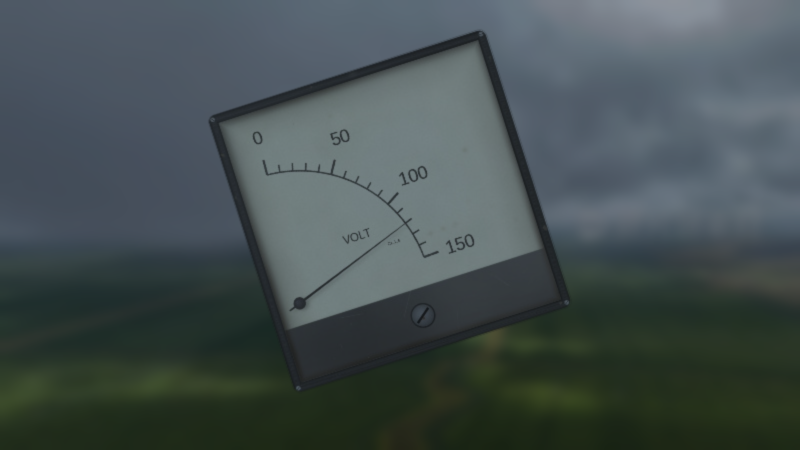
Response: 120 V
